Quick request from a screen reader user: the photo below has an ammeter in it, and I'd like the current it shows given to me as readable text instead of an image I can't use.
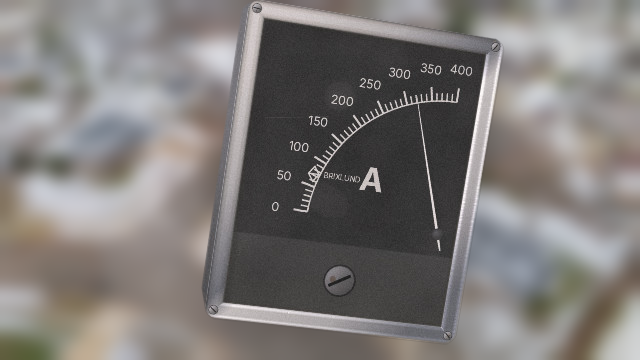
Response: 320 A
